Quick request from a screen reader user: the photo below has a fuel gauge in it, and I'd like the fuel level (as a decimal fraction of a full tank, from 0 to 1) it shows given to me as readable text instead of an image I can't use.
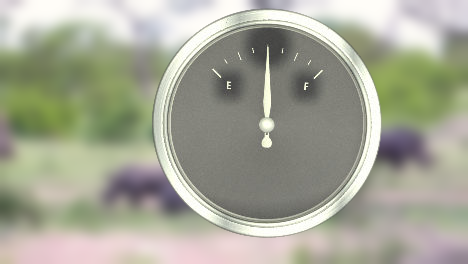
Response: 0.5
